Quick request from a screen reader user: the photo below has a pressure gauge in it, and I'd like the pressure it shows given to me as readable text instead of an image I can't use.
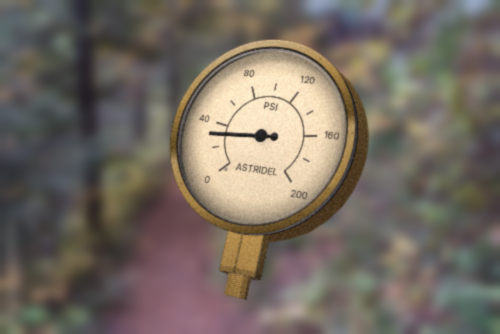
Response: 30 psi
